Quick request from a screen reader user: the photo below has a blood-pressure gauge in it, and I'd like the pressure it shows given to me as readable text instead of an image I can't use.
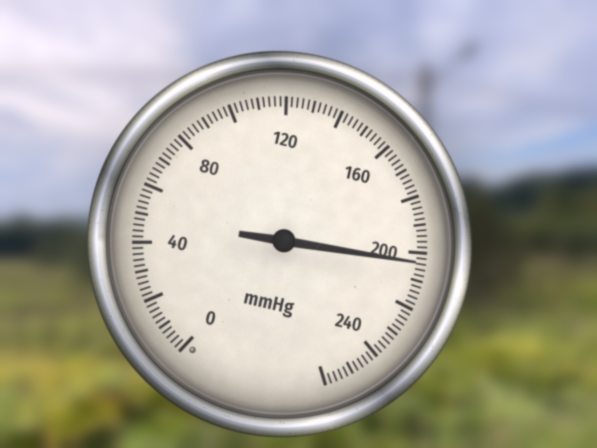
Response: 204 mmHg
